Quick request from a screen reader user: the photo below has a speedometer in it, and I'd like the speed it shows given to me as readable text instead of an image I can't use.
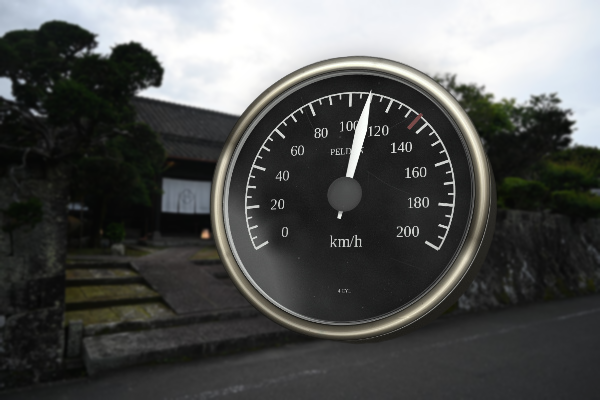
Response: 110 km/h
